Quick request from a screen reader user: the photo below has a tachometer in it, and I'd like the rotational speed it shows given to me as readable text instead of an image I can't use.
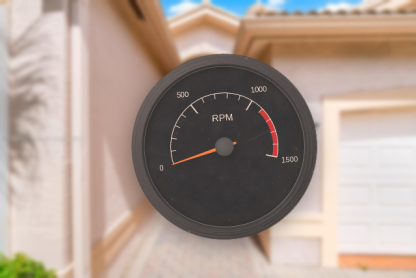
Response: 0 rpm
